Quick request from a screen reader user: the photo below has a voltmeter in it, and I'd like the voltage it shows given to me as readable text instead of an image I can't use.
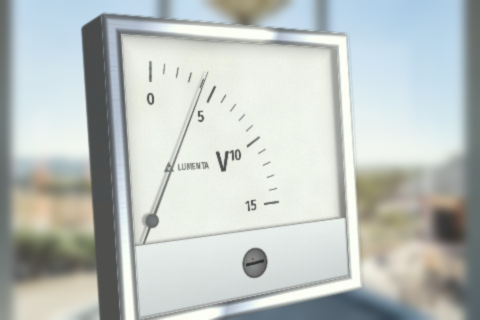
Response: 4 V
